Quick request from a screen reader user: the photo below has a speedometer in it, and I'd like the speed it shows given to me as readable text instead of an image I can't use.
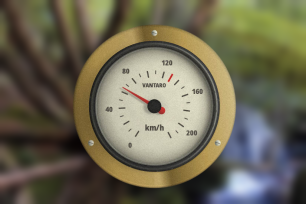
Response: 65 km/h
